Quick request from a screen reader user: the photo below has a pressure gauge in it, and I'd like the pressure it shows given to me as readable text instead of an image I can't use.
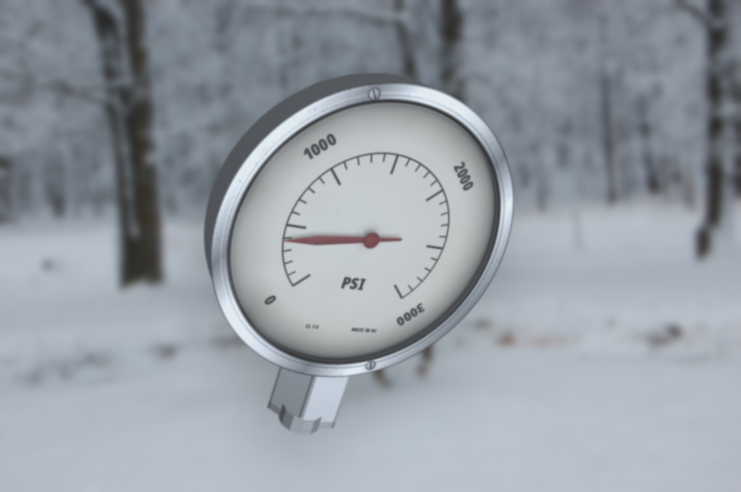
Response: 400 psi
